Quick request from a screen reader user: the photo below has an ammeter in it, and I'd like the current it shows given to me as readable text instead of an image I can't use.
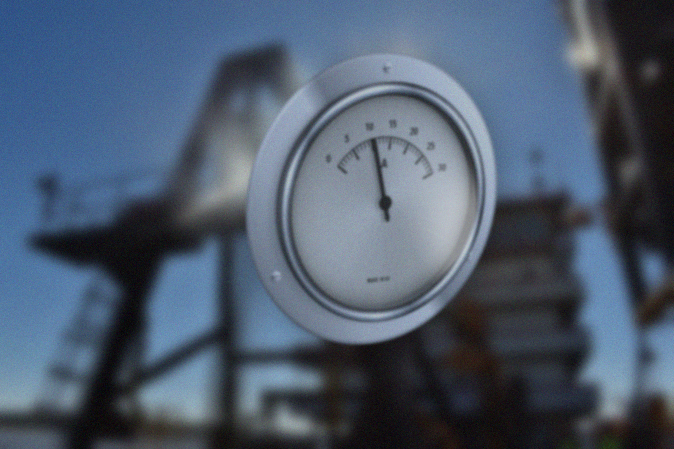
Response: 10 A
